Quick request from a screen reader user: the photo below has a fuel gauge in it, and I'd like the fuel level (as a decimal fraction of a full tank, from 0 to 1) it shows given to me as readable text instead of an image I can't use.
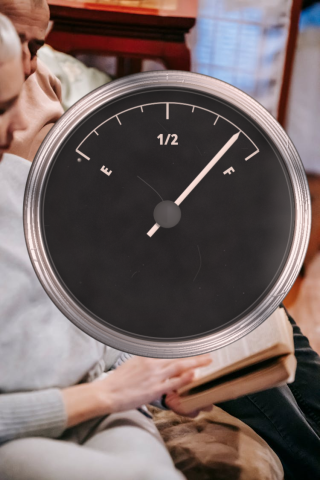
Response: 0.875
